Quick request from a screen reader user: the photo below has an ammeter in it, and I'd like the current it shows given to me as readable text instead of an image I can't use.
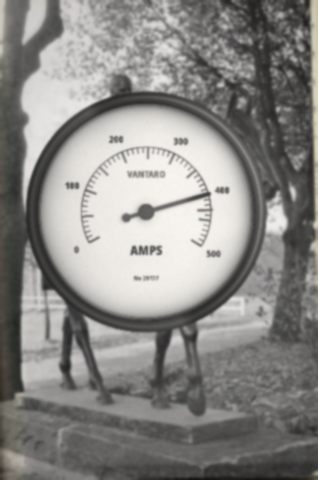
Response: 400 A
